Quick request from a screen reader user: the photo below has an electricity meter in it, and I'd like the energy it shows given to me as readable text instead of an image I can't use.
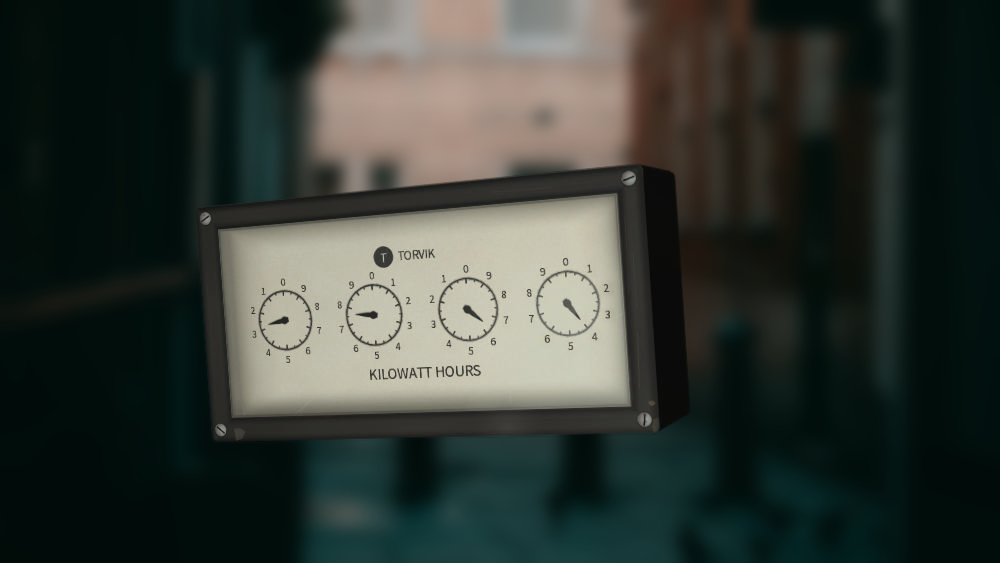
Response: 2764 kWh
